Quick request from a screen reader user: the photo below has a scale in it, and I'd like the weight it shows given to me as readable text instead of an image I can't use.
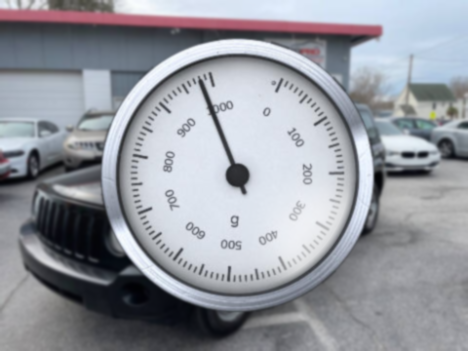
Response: 980 g
